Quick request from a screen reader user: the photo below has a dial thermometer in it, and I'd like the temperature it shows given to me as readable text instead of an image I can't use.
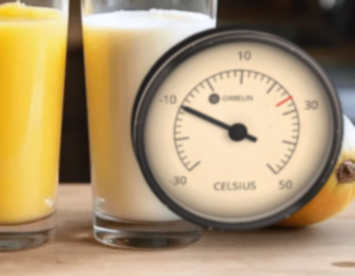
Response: -10 °C
